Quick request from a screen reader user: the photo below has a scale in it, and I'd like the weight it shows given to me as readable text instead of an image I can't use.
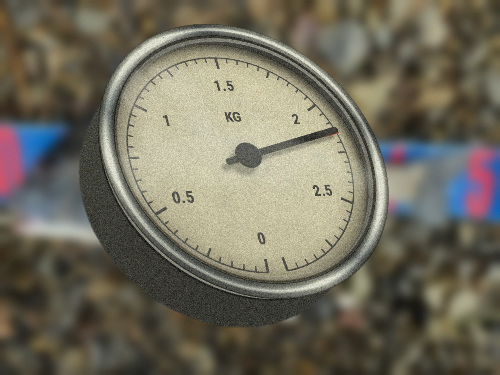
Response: 2.15 kg
